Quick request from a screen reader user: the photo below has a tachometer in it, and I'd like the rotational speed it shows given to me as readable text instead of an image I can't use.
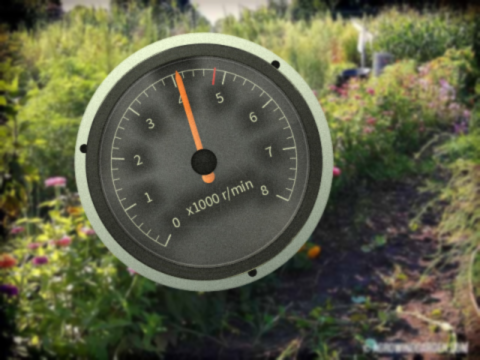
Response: 4100 rpm
